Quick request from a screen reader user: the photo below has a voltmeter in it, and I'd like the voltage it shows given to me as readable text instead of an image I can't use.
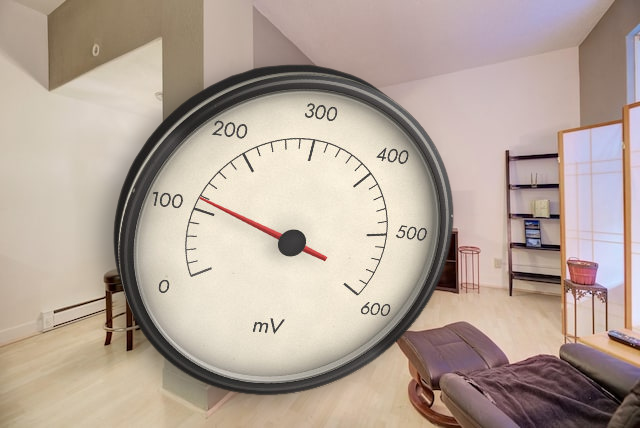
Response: 120 mV
